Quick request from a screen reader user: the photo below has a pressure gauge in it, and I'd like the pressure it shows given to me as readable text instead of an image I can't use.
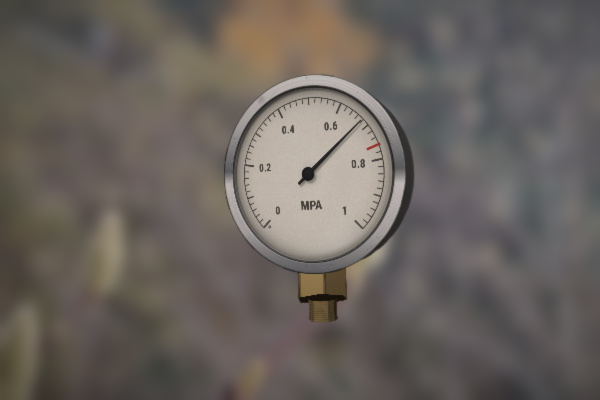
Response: 0.68 MPa
